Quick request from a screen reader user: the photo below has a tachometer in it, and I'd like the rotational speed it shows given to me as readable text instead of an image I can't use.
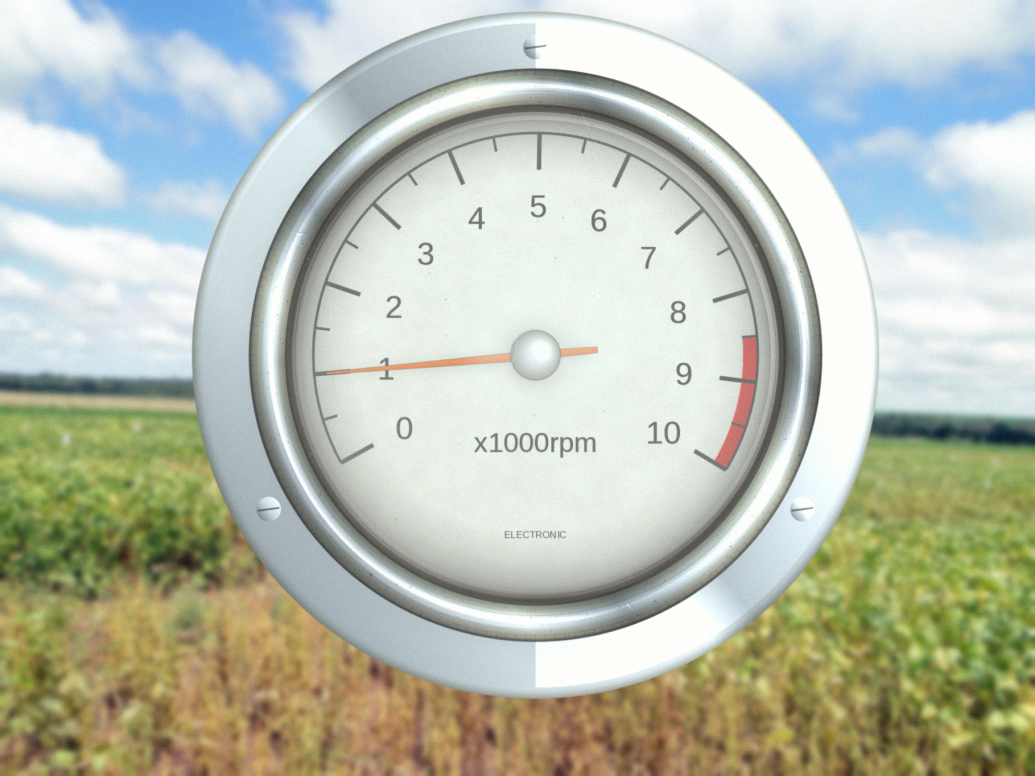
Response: 1000 rpm
